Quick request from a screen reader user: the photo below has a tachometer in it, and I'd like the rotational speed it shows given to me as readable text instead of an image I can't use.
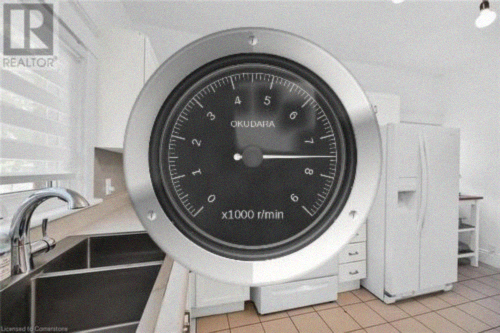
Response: 7500 rpm
